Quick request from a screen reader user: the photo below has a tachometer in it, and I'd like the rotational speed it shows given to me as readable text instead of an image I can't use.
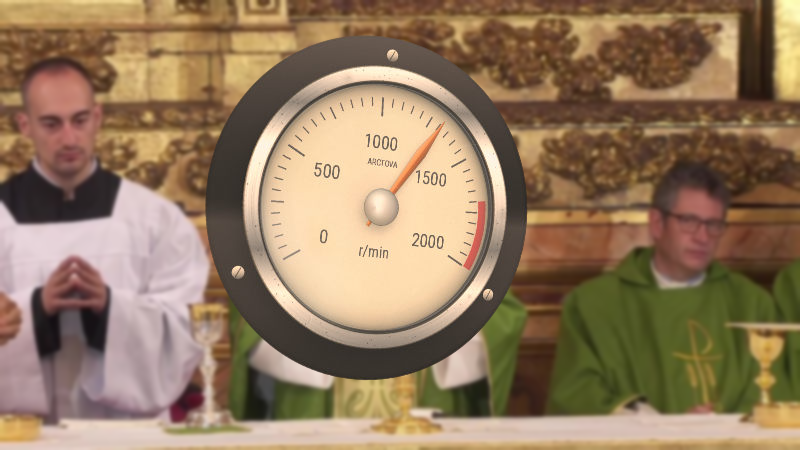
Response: 1300 rpm
